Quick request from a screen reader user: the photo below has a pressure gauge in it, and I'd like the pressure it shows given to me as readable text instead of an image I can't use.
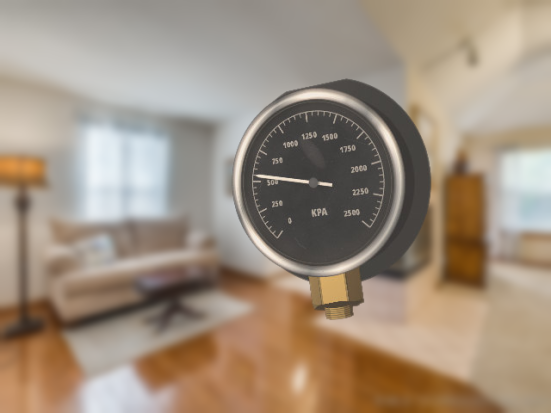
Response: 550 kPa
